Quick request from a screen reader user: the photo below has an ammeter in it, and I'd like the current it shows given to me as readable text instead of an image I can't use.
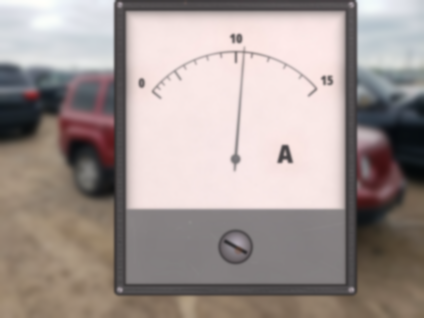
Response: 10.5 A
